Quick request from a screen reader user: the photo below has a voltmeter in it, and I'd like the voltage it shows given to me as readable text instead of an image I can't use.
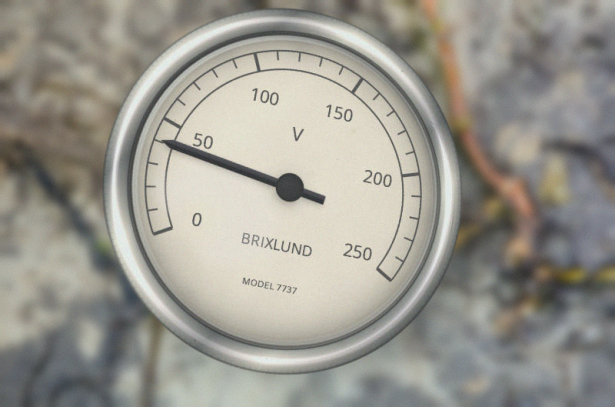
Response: 40 V
